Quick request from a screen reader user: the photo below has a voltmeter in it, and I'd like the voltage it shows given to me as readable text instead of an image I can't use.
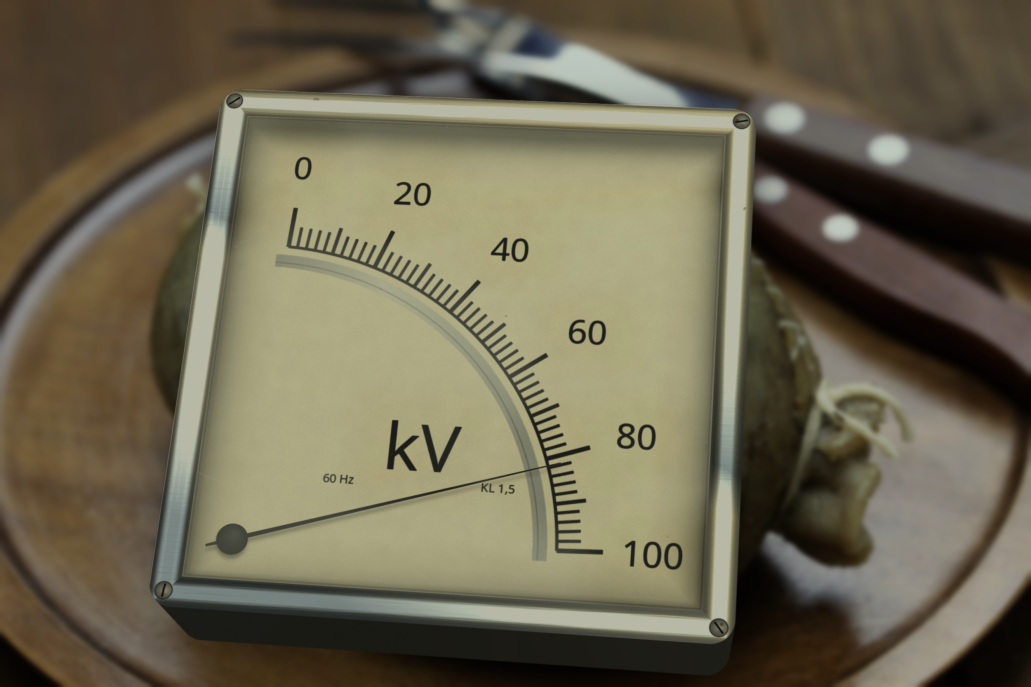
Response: 82 kV
